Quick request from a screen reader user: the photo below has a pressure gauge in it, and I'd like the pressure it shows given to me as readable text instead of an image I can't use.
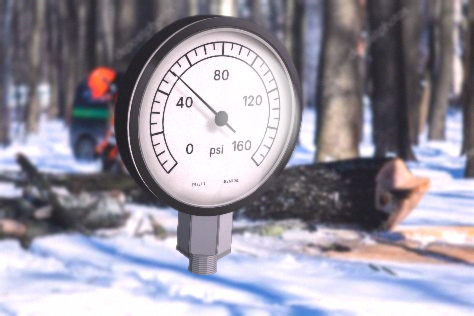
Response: 50 psi
